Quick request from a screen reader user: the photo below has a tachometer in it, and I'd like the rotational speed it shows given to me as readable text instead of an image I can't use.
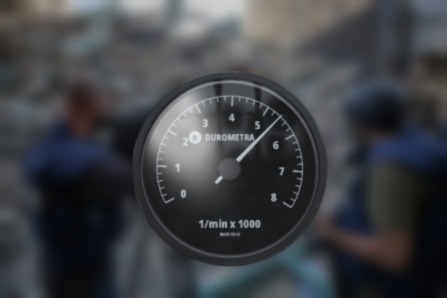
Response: 5400 rpm
